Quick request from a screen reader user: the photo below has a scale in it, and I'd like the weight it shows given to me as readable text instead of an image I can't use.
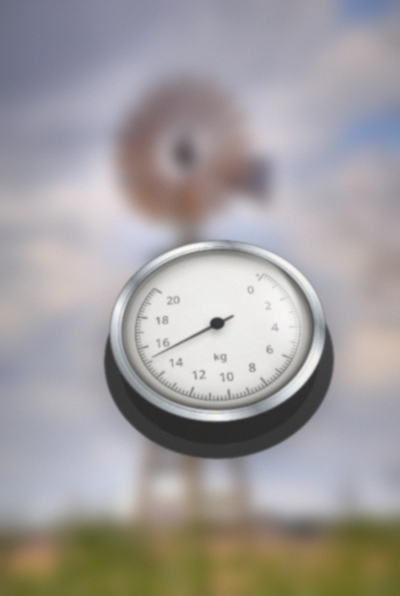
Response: 15 kg
